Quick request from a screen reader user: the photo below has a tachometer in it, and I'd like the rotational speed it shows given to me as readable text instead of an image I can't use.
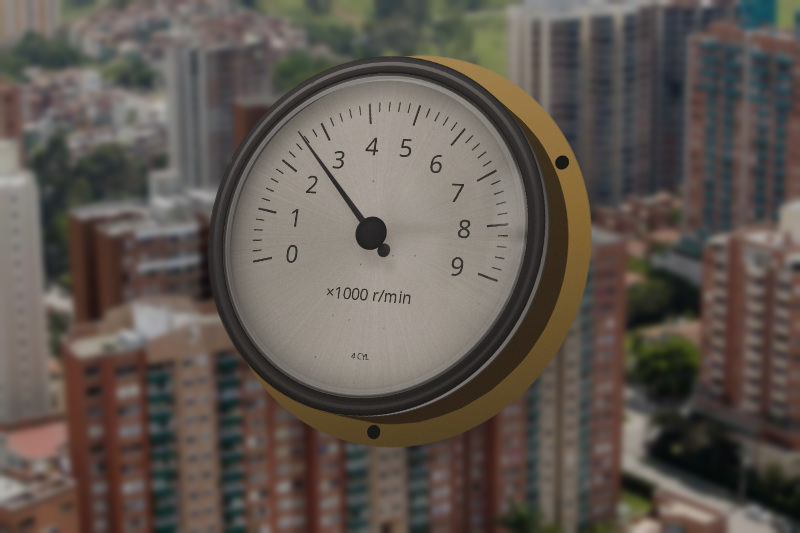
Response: 2600 rpm
